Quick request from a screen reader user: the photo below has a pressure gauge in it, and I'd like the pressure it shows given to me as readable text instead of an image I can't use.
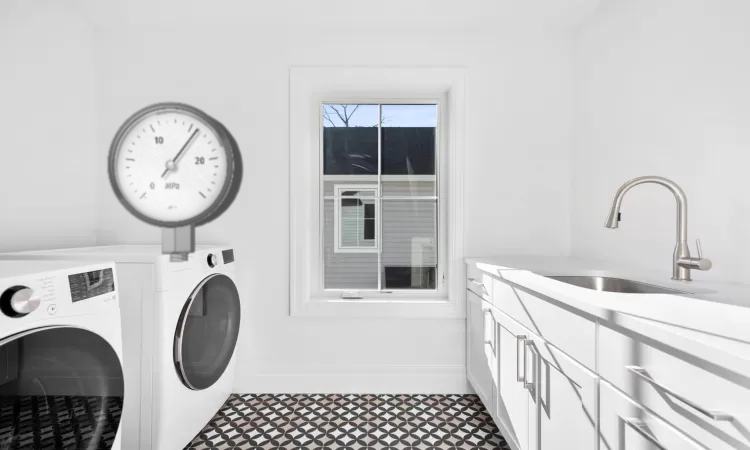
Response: 16 MPa
